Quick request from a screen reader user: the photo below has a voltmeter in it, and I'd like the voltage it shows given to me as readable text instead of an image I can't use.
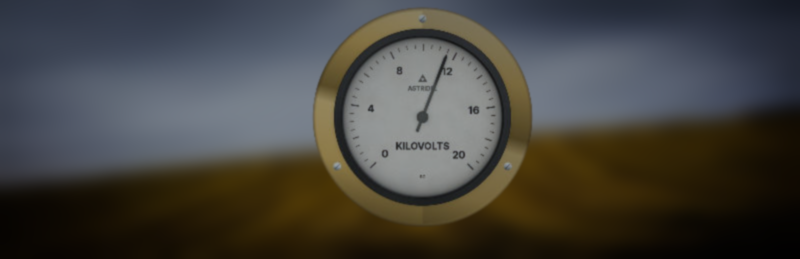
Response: 11.5 kV
